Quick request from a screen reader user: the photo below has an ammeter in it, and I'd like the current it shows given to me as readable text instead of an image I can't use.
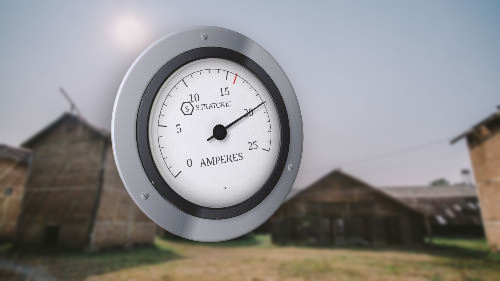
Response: 20 A
